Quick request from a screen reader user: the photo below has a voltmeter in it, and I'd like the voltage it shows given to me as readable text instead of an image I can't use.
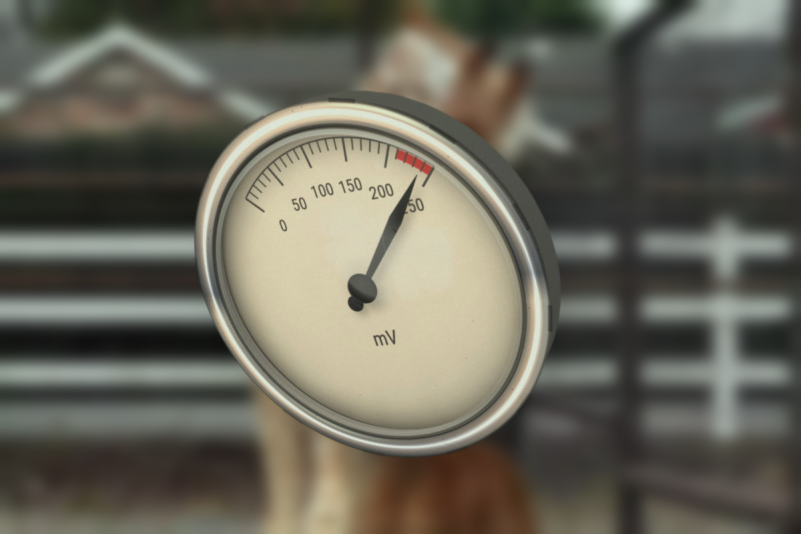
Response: 240 mV
